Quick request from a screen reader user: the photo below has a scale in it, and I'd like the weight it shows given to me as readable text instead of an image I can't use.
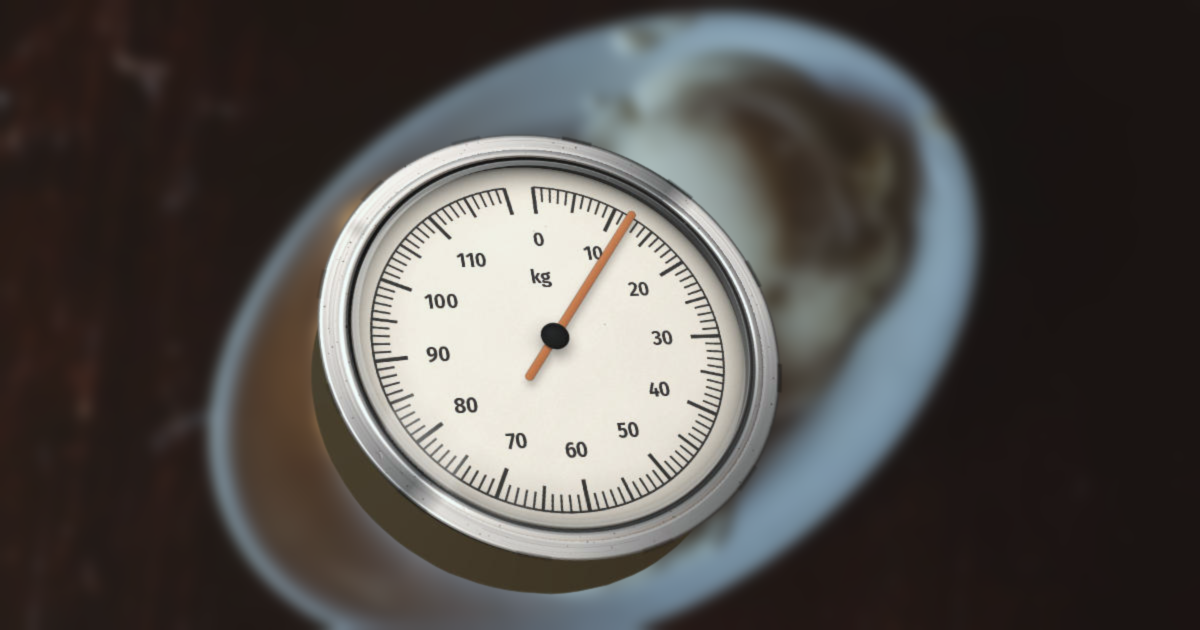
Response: 12 kg
